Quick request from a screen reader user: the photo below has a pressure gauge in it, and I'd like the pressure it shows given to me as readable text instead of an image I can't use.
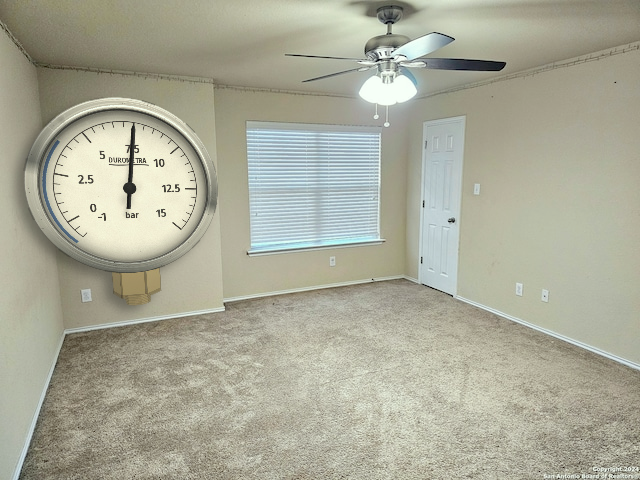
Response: 7.5 bar
